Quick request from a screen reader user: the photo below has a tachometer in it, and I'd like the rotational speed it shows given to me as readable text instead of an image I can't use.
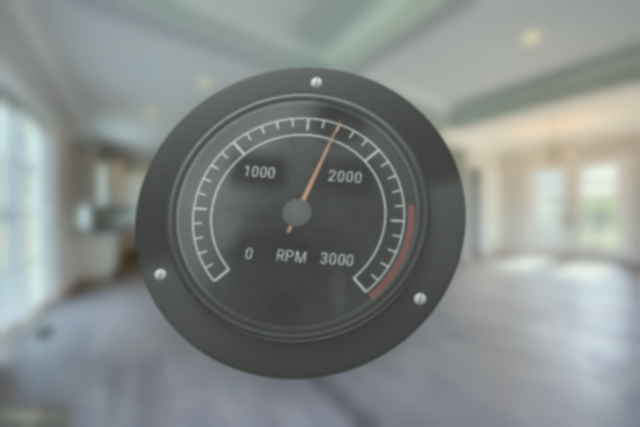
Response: 1700 rpm
